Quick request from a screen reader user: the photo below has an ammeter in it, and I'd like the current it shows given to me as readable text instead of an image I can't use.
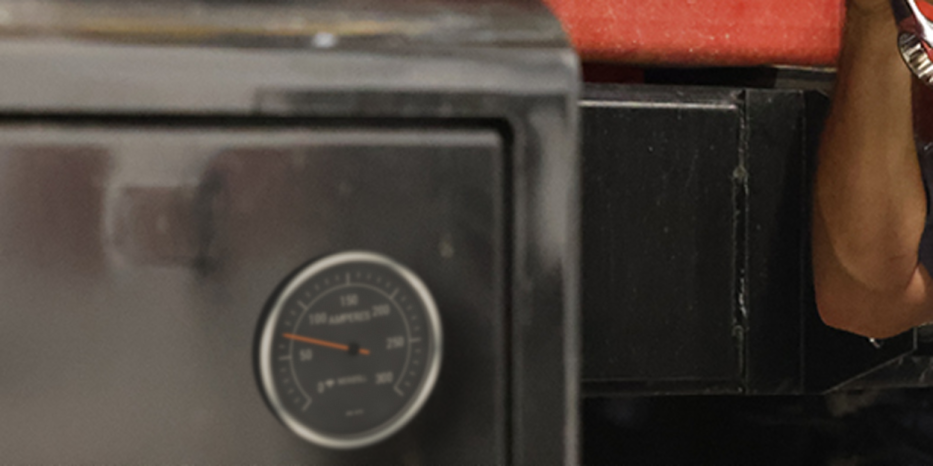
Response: 70 A
